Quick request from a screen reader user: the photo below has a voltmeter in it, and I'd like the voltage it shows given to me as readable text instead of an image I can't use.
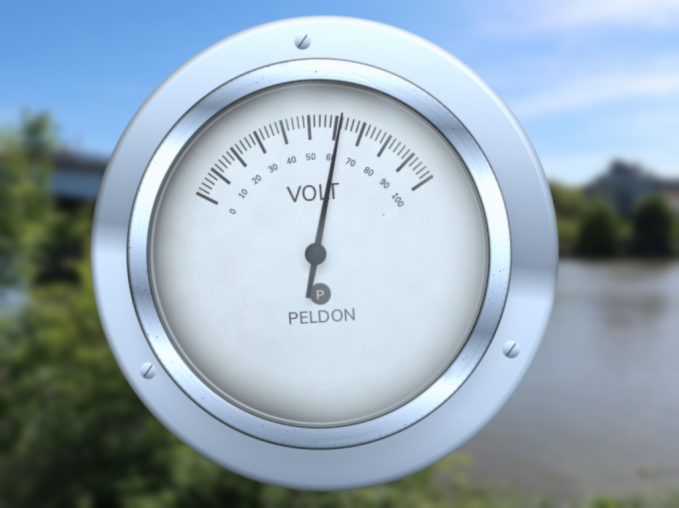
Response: 62 V
